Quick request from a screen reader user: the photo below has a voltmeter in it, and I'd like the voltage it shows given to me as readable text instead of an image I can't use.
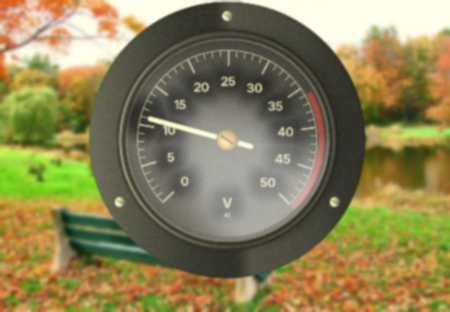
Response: 11 V
